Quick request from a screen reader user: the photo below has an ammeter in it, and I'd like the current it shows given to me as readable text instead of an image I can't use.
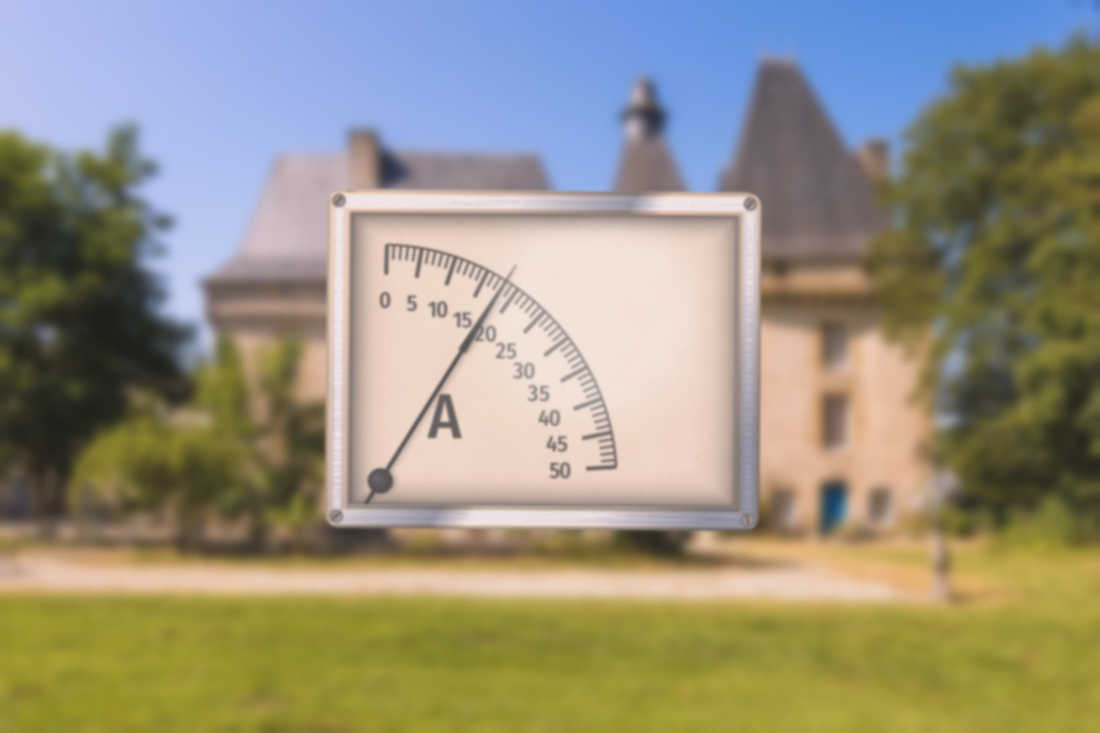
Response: 18 A
